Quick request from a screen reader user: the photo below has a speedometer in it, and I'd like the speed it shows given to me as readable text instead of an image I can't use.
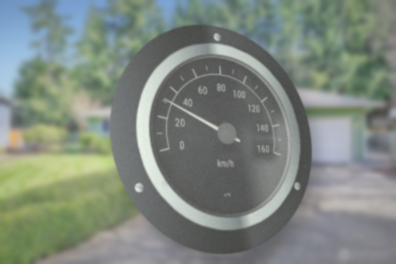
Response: 30 km/h
